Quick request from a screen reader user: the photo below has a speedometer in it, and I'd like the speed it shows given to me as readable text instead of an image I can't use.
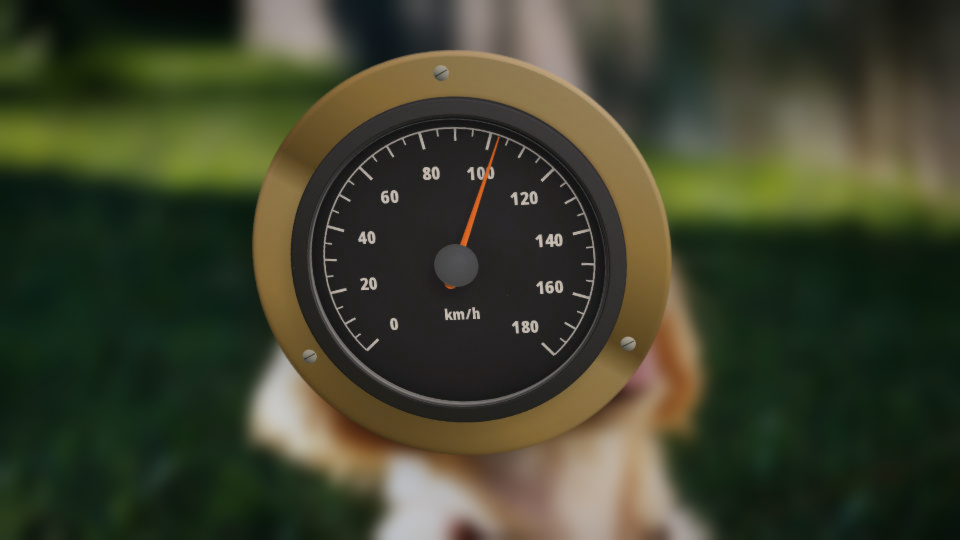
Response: 102.5 km/h
